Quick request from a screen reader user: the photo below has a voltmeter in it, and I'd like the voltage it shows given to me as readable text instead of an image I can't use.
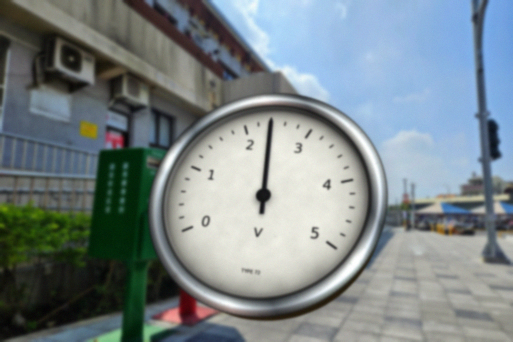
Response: 2.4 V
